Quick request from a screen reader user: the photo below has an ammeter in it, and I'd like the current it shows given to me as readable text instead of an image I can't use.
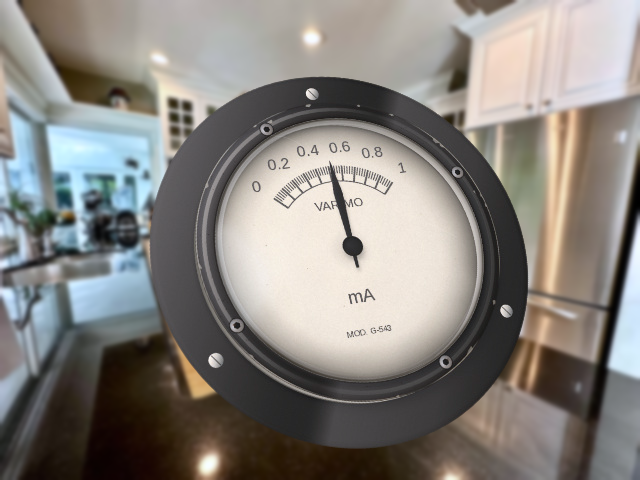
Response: 0.5 mA
